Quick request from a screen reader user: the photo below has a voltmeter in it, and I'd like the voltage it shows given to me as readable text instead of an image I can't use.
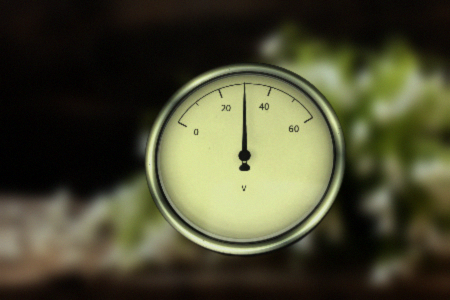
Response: 30 V
